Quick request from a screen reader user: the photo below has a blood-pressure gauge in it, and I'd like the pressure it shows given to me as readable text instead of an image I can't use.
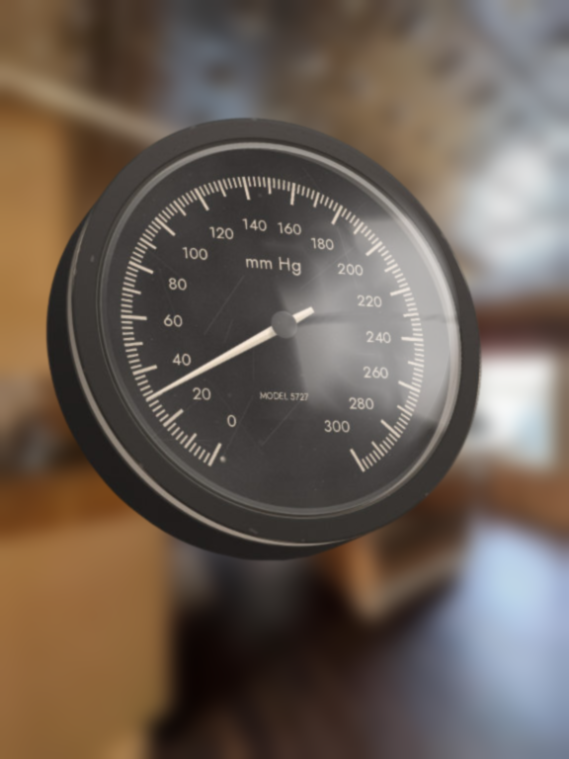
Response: 30 mmHg
